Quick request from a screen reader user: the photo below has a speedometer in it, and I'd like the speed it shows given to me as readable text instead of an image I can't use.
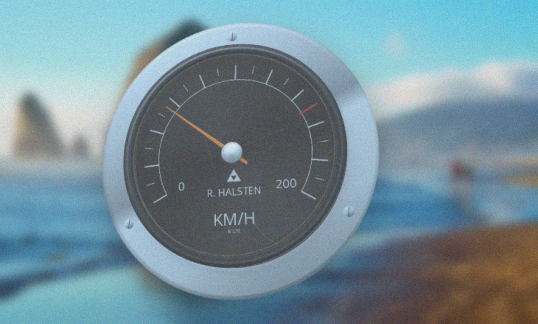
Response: 55 km/h
